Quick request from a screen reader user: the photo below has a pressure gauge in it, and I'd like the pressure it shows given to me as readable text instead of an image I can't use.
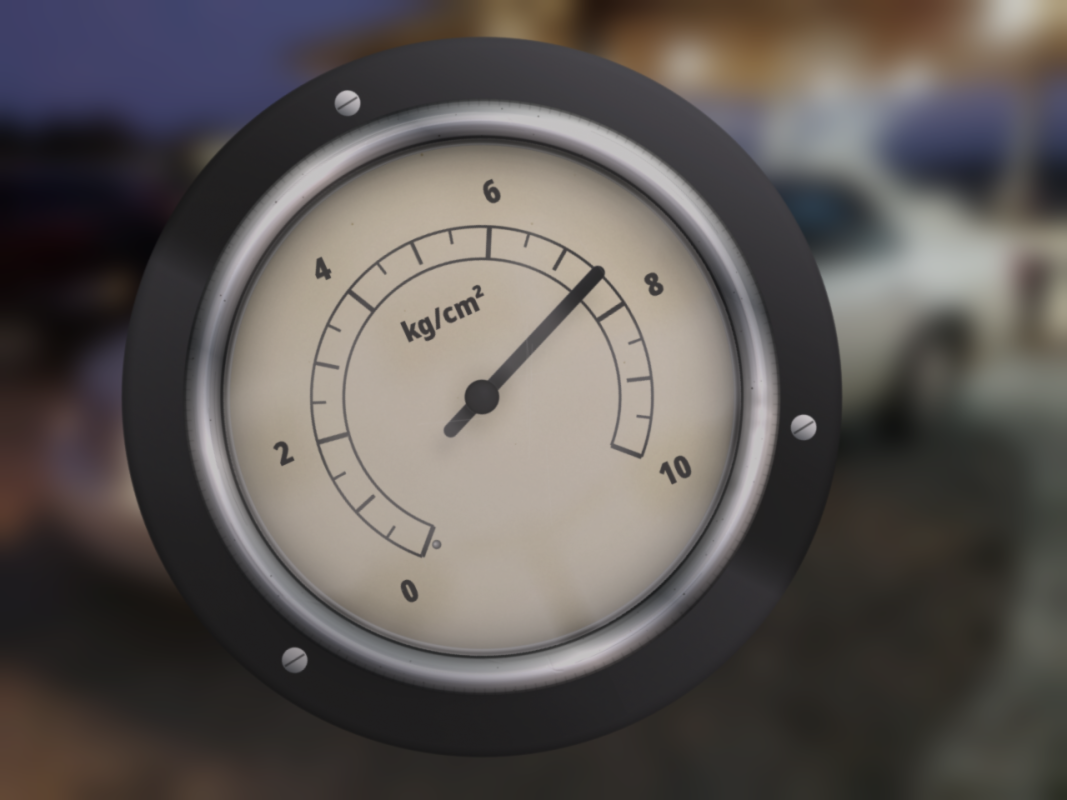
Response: 7.5 kg/cm²
